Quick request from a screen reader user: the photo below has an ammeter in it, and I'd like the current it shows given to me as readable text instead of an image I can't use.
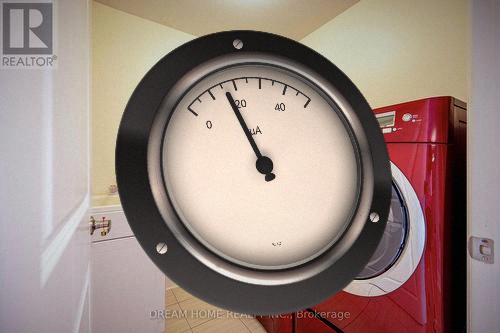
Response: 15 µA
